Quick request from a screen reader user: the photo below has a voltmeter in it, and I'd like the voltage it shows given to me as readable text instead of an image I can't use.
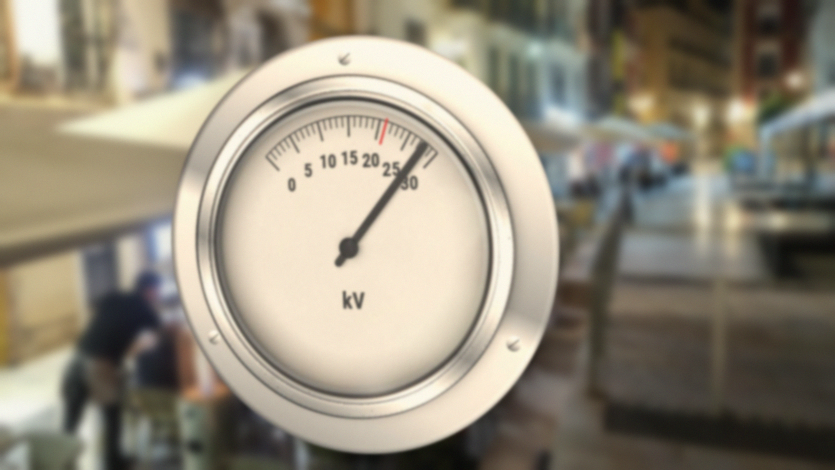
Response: 28 kV
